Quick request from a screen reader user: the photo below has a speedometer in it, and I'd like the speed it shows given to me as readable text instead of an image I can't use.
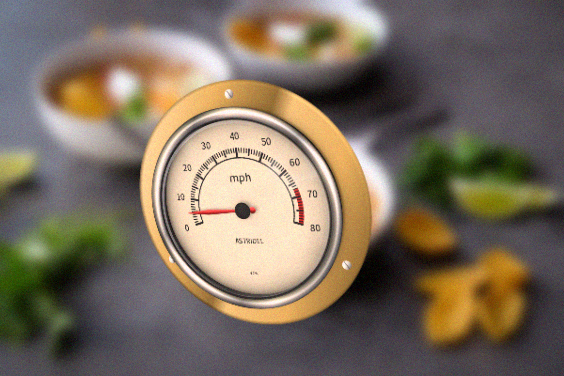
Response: 5 mph
